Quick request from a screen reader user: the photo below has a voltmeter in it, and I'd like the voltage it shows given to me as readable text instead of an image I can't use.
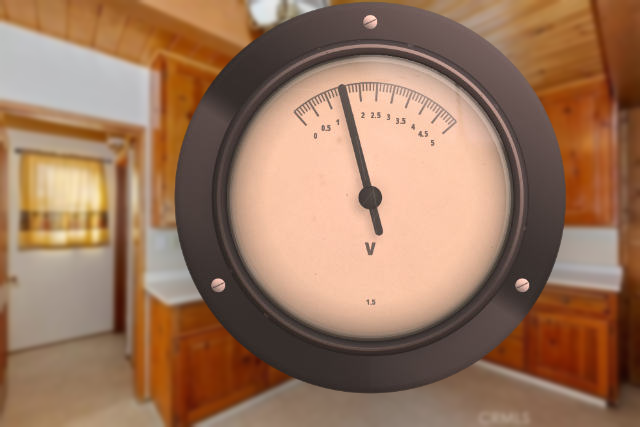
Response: 1.5 V
